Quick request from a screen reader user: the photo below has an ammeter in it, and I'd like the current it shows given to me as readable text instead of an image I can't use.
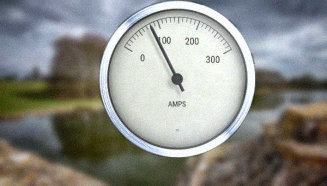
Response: 80 A
